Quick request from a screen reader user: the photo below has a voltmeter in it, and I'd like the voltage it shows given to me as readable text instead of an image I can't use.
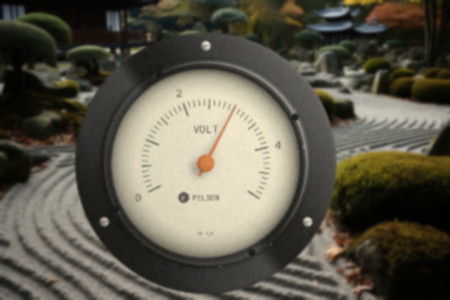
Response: 3 V
